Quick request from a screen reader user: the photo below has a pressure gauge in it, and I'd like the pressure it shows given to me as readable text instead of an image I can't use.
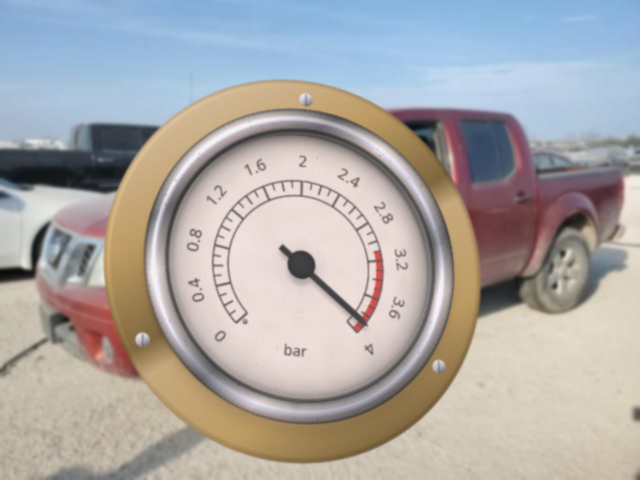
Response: 3.9 bar
